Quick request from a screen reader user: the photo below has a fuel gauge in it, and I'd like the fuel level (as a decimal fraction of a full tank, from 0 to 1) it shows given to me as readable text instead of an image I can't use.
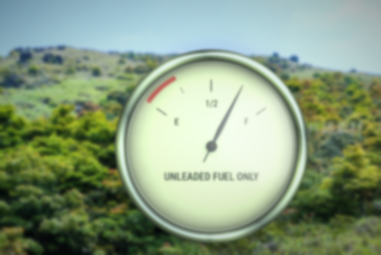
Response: 0.75
